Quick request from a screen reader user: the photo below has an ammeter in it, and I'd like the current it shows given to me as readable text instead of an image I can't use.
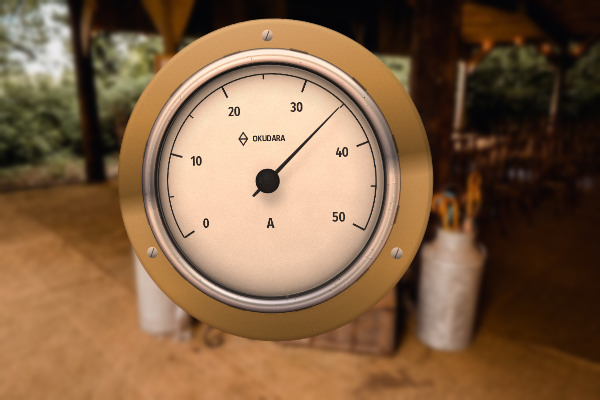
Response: 35 A
